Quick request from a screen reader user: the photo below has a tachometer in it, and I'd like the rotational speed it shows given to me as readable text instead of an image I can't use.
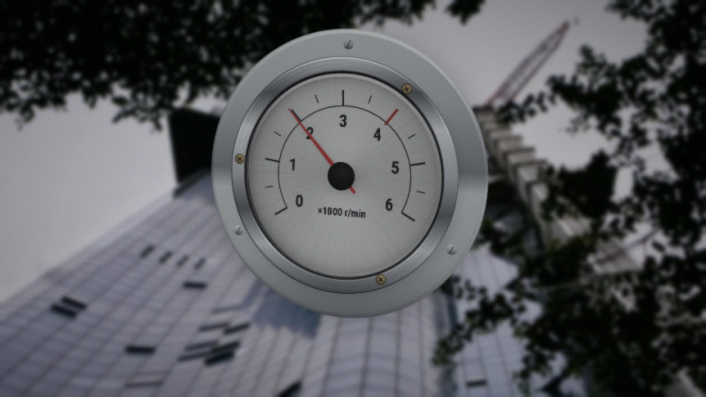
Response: 2000 rpm
